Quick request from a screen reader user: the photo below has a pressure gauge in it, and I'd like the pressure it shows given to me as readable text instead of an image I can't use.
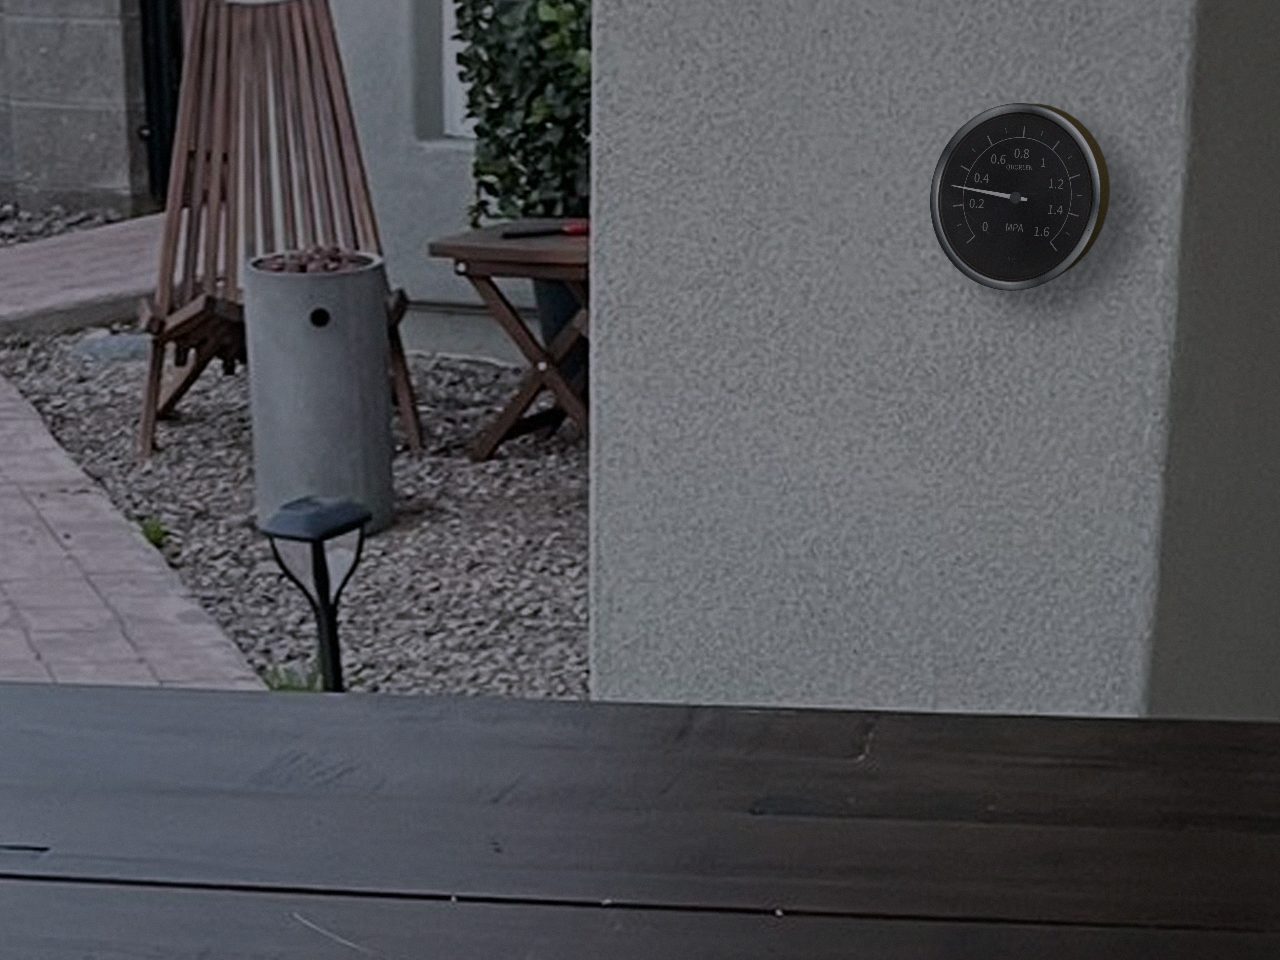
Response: 0.3 MPa
